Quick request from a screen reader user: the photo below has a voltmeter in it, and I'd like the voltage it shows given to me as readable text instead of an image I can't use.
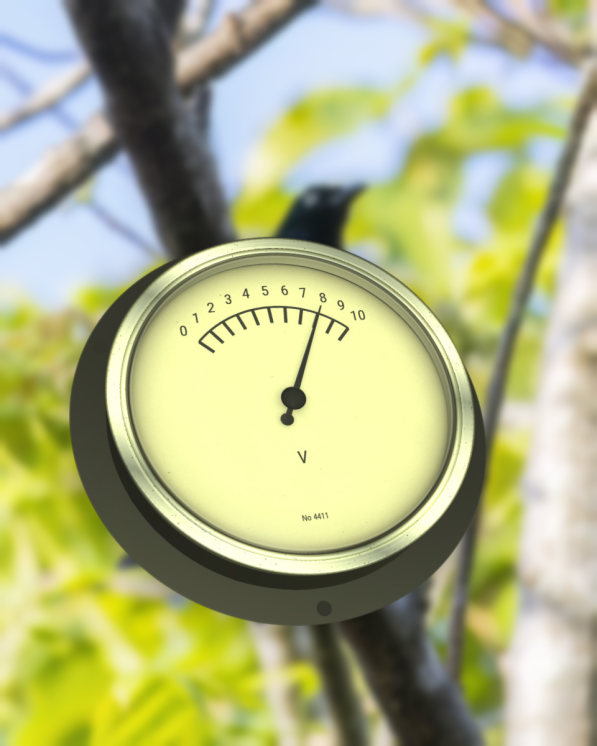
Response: 8 V
